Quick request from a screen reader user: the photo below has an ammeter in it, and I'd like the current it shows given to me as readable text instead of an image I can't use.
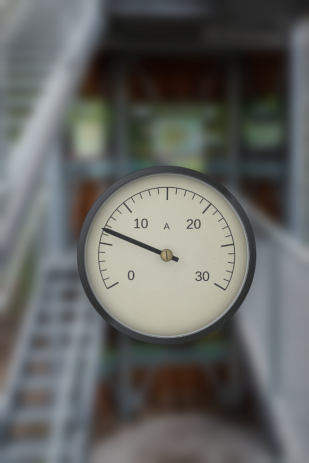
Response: 6.5 A
